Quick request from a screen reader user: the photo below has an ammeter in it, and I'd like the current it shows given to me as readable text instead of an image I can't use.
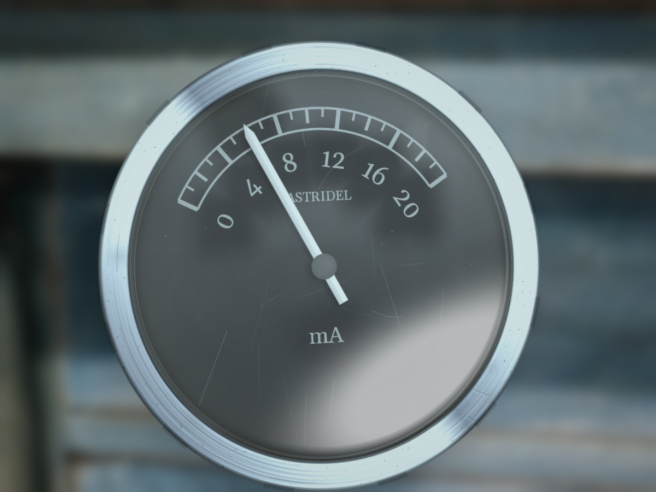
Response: 6 mA
